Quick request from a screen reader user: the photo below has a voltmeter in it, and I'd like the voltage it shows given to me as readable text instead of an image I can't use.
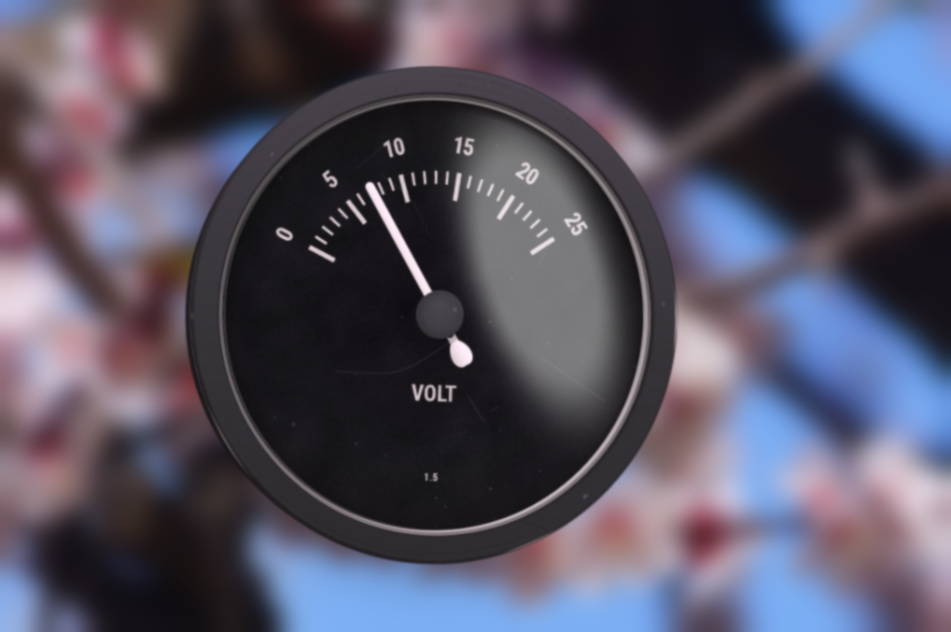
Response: 7 V
